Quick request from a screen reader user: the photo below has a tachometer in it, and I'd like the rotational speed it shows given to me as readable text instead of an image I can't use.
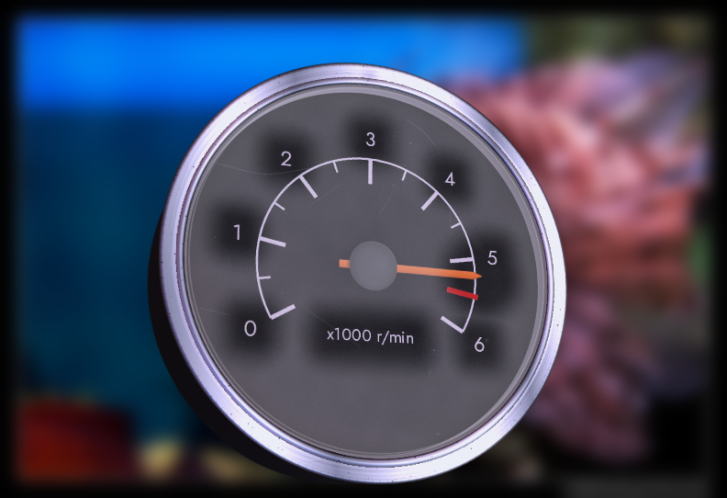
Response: 5250 rpm
